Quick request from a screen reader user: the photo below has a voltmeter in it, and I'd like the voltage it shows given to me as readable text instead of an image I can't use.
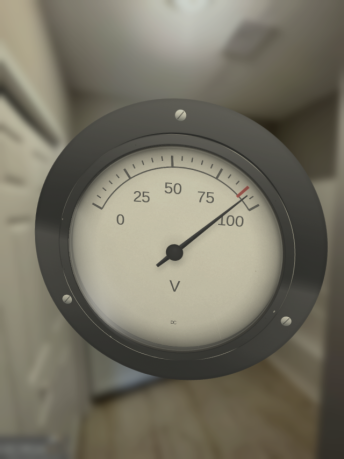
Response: 92.5 V
